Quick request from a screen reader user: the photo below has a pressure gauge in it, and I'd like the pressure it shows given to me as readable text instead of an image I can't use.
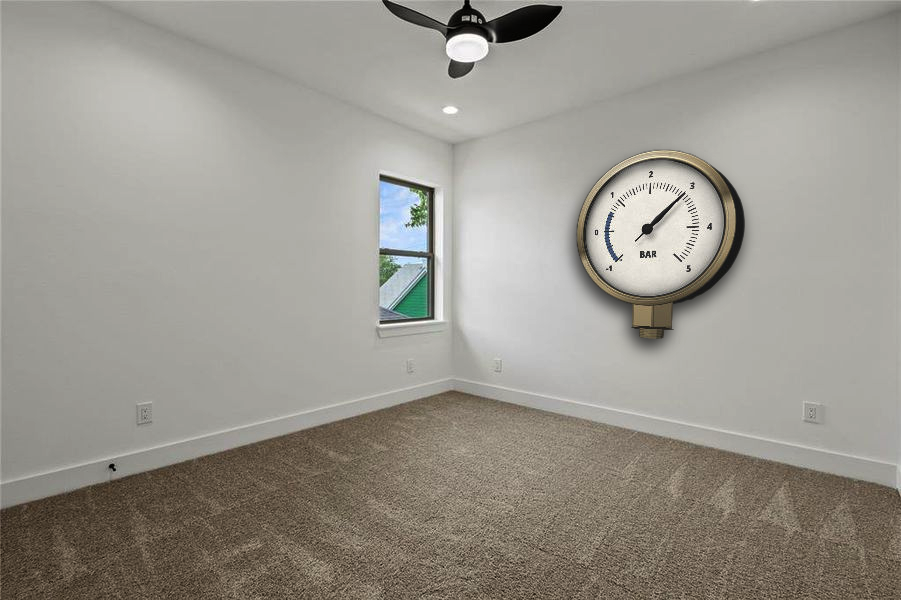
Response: 3 bar
